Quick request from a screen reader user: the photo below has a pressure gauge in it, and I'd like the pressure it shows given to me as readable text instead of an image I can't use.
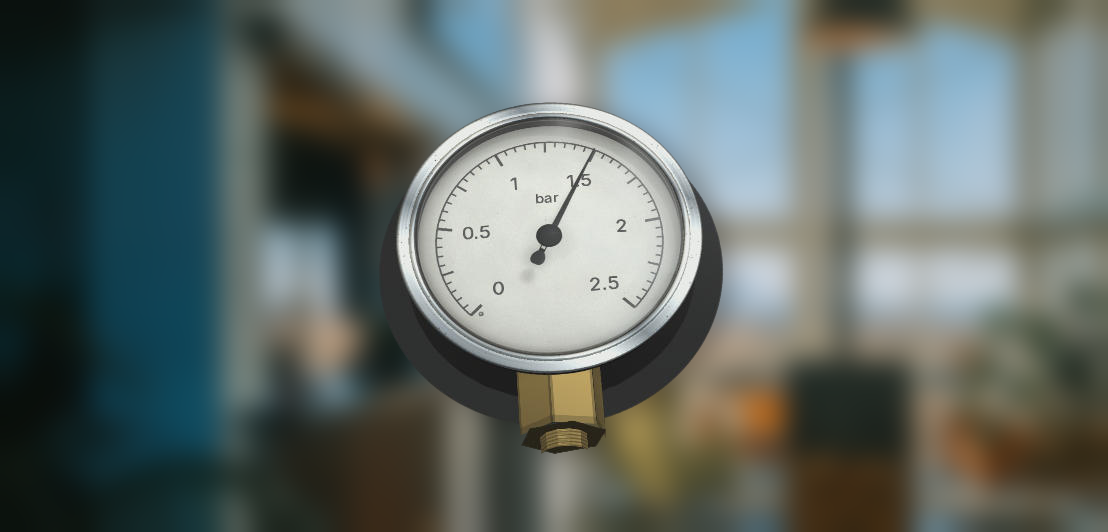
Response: 1.5 bar
